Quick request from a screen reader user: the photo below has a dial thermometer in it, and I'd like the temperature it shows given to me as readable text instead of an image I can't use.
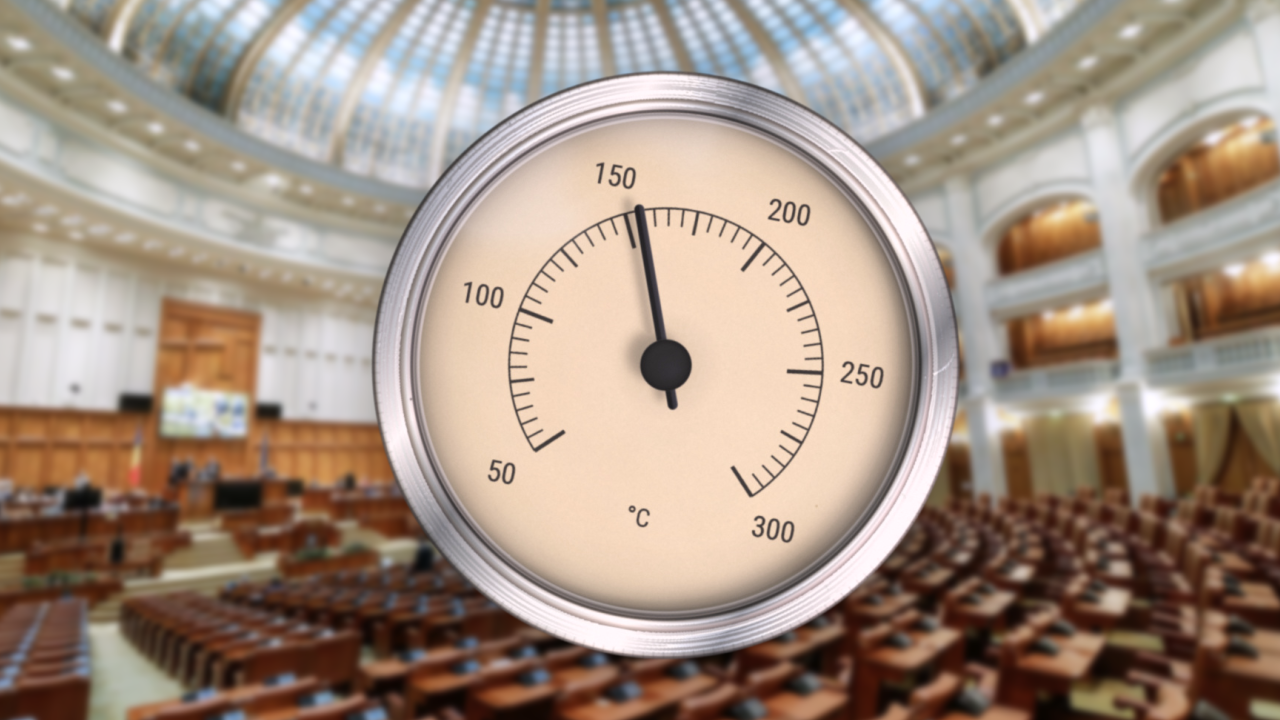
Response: 155 °C
